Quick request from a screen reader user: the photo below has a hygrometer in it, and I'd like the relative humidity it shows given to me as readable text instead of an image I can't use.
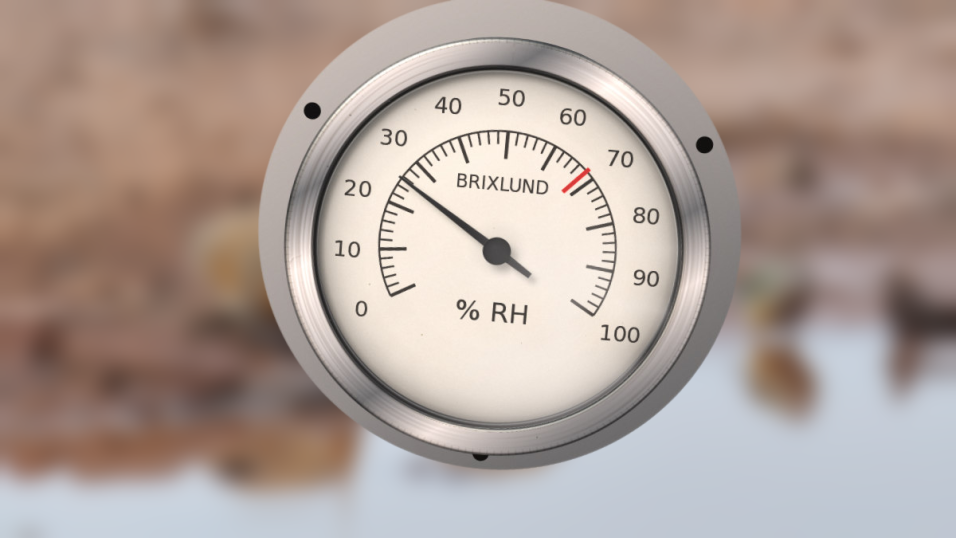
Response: 26 %
